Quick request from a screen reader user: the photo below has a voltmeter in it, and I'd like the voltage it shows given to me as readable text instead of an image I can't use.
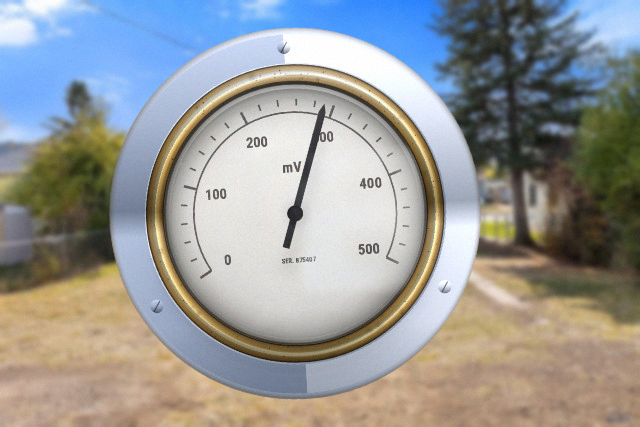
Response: 290 mV
